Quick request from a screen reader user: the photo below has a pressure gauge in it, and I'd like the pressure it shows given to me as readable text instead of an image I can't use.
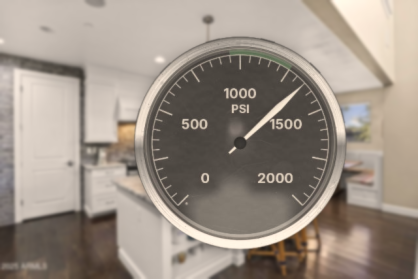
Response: 1350 psi
